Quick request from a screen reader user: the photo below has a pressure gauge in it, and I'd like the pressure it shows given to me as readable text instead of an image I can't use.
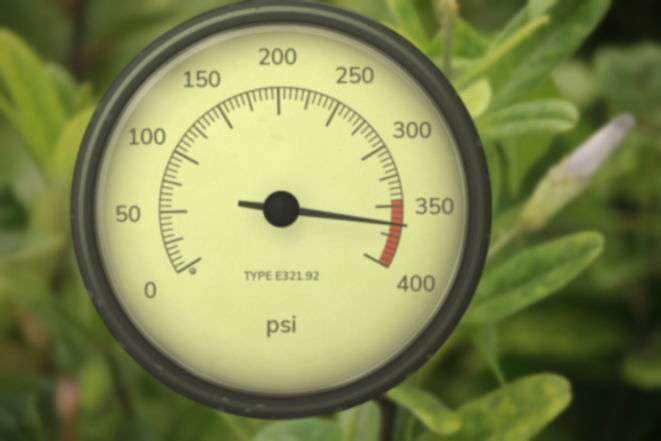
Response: 365 psi
